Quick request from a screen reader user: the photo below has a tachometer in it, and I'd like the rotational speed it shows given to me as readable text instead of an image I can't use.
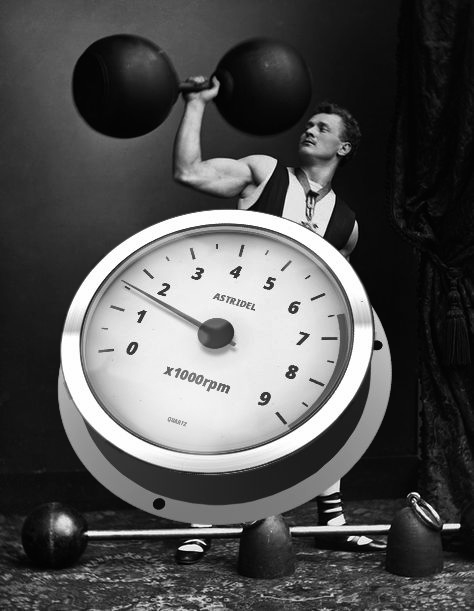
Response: 1500 rpm
